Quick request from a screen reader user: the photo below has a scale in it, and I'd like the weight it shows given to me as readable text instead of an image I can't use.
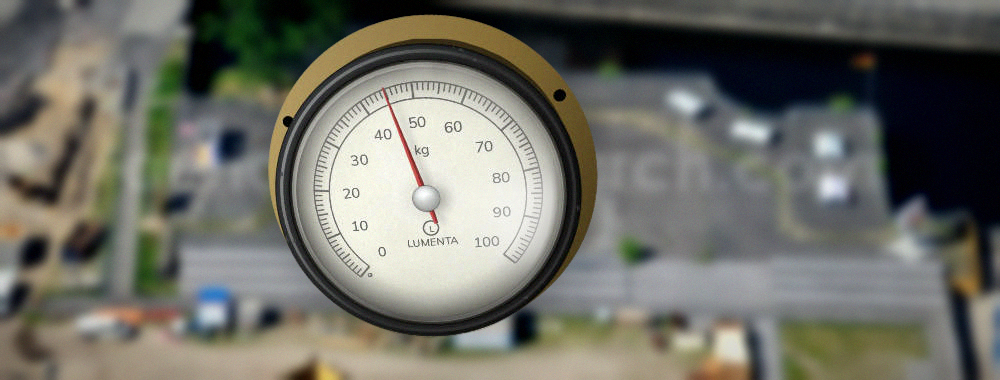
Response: 45 kg
